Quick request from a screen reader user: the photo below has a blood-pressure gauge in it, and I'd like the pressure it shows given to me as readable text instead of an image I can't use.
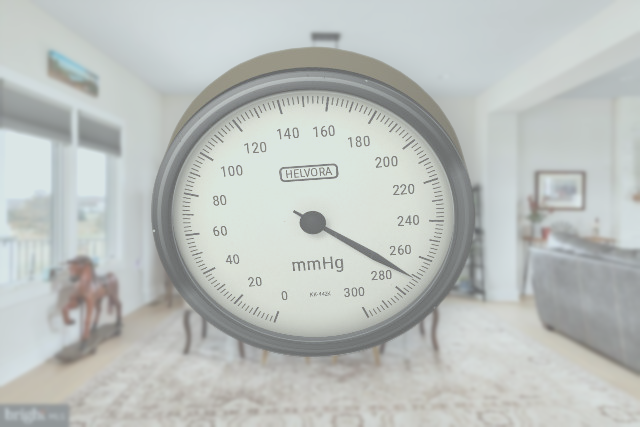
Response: 270 mmHg
